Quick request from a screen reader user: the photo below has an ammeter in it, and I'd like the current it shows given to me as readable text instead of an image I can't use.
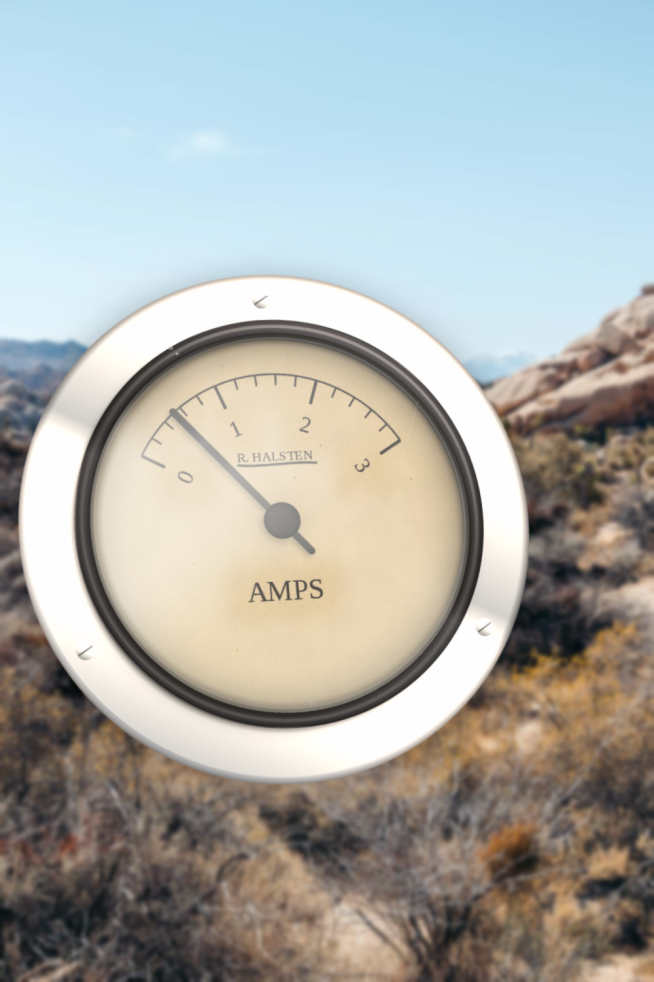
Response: 0.5 A
